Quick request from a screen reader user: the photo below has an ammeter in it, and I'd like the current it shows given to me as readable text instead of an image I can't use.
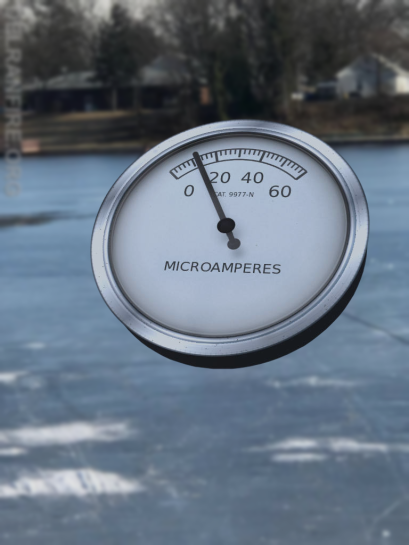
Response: 12 µA
